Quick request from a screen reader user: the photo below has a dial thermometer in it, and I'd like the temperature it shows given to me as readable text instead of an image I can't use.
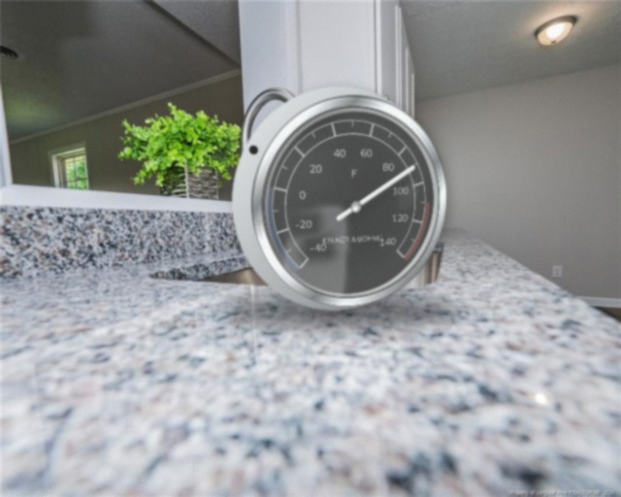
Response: 90 °F
